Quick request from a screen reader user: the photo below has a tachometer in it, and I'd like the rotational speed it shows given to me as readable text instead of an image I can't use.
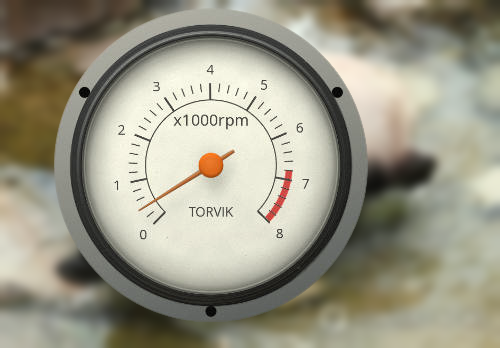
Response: 400 rpm
